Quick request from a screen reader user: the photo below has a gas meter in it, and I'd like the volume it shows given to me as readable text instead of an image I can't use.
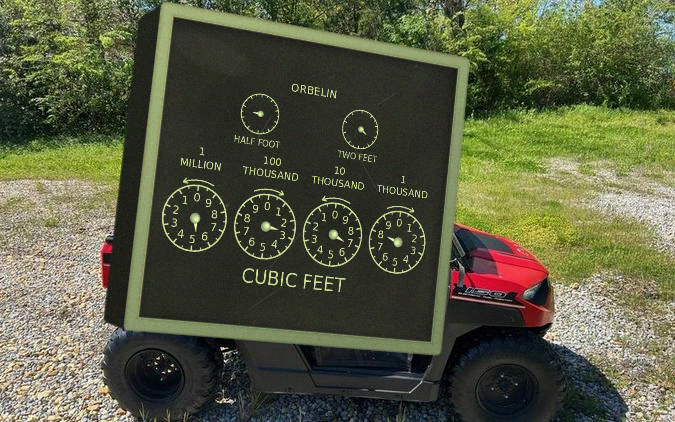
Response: 526800 ft³
